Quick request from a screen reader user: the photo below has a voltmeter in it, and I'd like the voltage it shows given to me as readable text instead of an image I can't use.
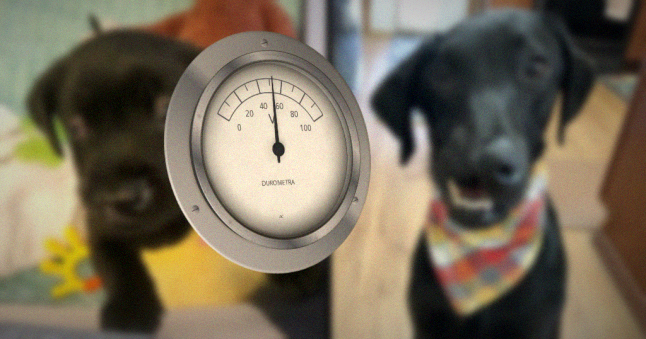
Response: 50 V
